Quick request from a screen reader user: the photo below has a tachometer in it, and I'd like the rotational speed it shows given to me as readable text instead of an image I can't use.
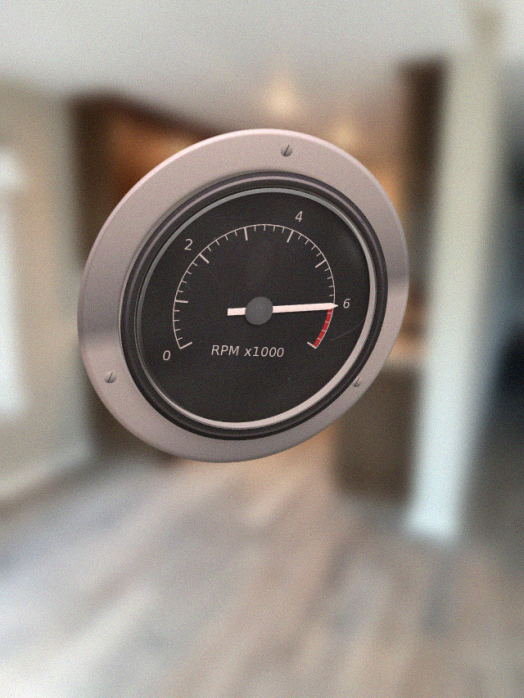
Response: 6000 rpm
